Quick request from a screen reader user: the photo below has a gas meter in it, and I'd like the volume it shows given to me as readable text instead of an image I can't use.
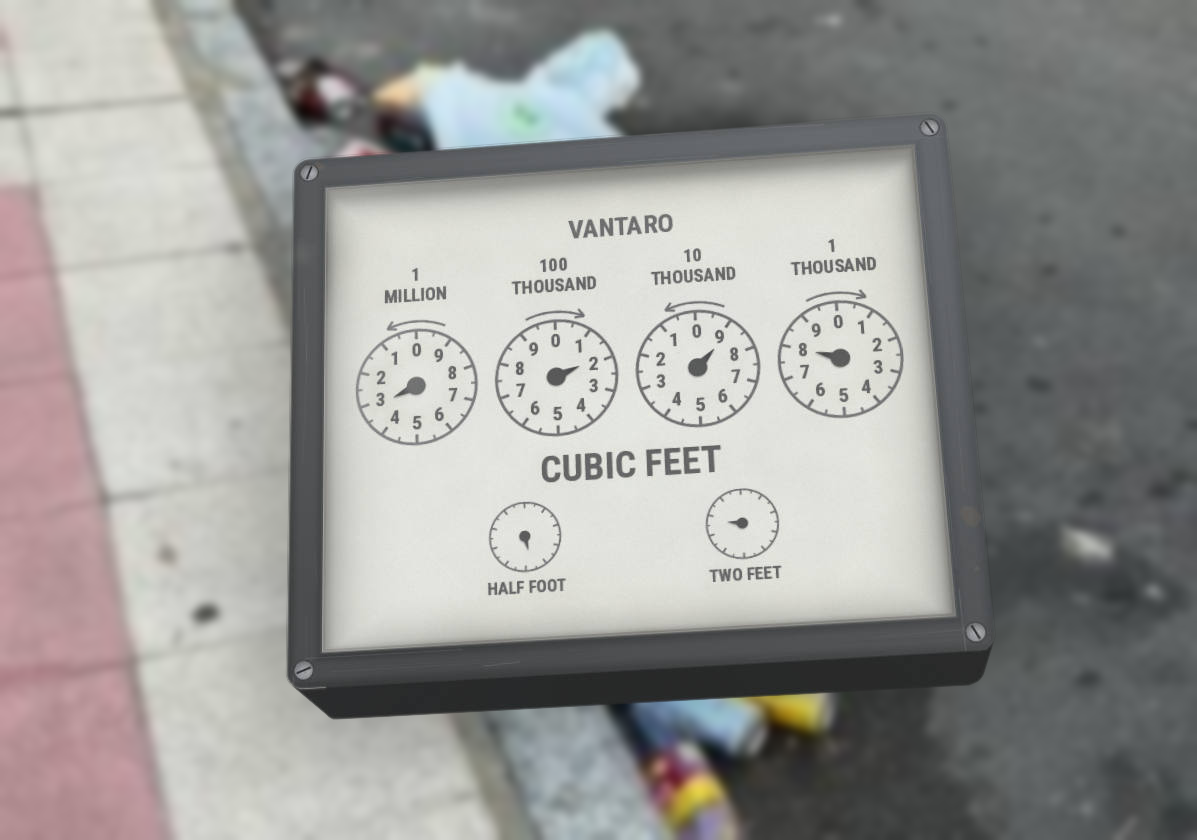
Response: 318800 ft³
